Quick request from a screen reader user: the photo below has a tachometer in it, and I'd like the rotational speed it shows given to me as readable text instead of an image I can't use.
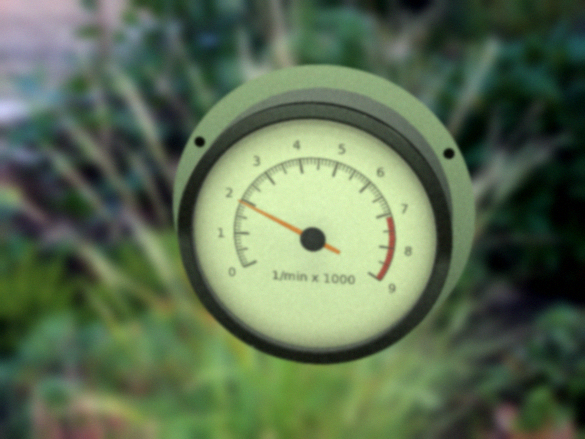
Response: 2000 rpm
